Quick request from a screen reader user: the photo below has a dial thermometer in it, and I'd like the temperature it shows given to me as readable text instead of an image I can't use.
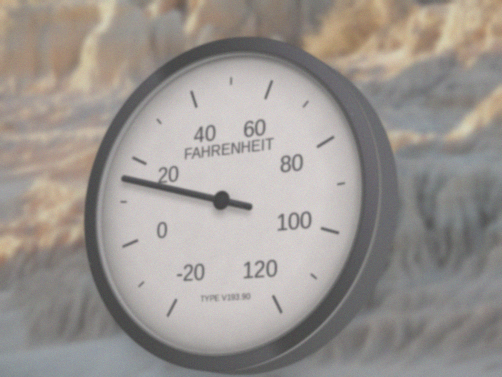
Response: 15 °F
